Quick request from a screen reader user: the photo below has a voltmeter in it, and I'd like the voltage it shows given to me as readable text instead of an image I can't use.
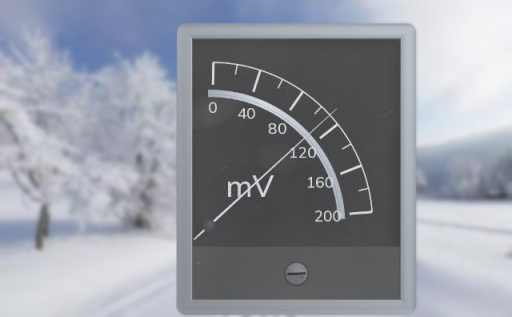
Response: 110 mV
